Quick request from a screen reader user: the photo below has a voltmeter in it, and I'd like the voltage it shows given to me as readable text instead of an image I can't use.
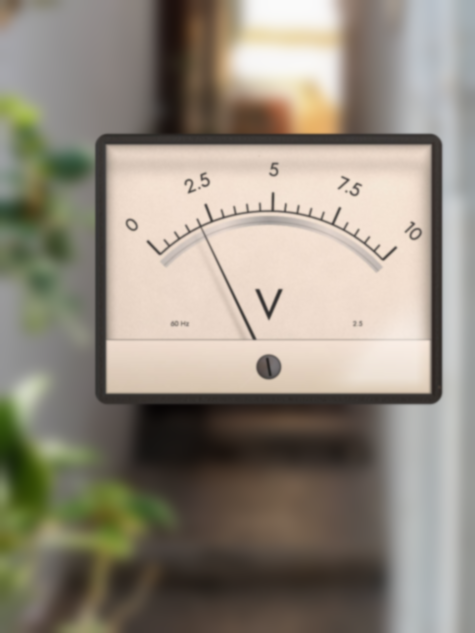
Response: 2 V
